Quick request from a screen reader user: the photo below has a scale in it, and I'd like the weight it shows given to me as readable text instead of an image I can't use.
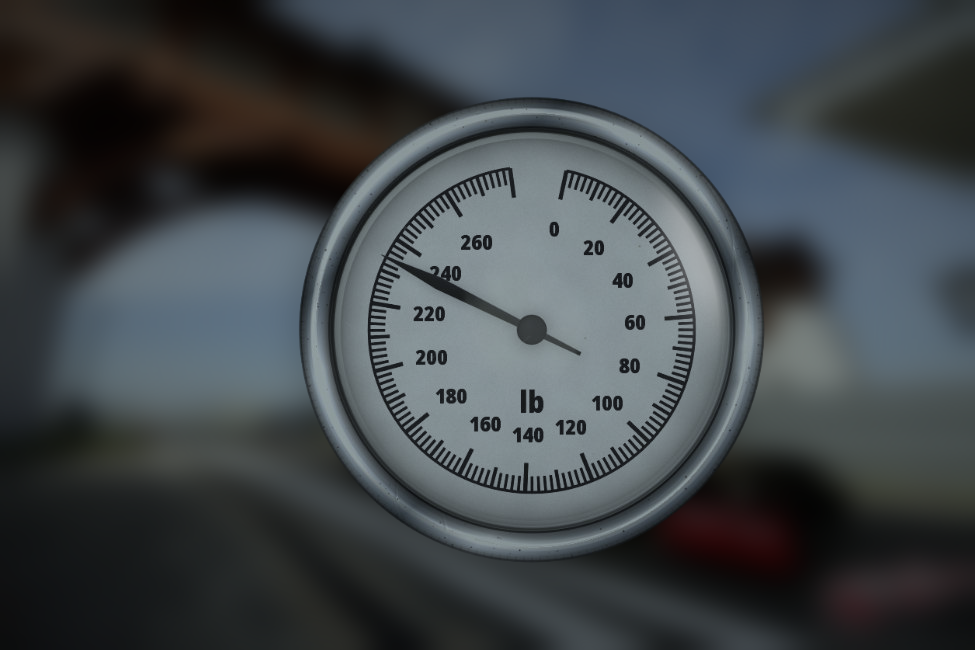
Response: 234 lb
